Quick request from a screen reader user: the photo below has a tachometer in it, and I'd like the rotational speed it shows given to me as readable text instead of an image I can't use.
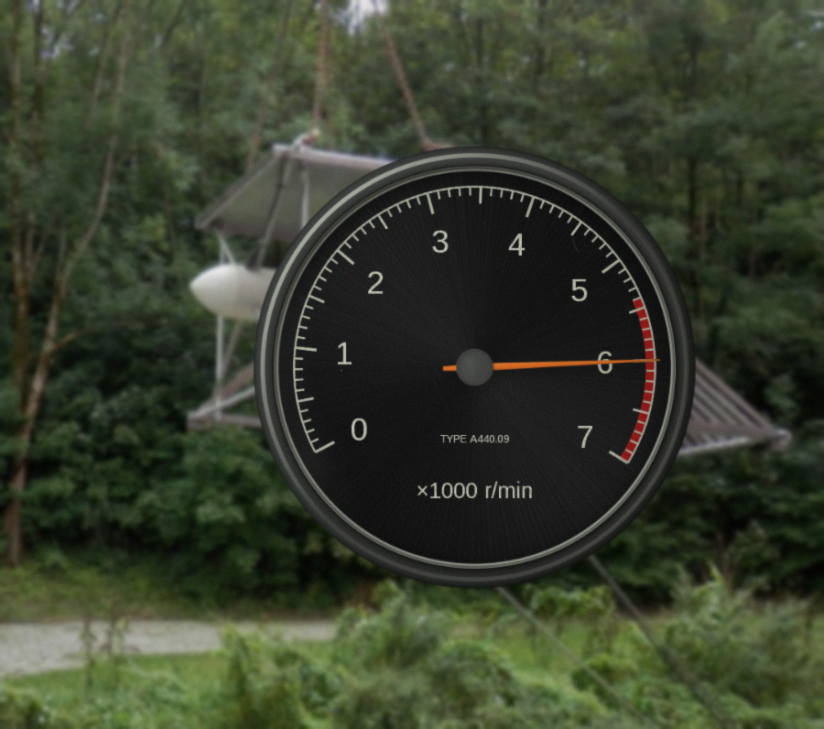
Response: 6000 rpm
